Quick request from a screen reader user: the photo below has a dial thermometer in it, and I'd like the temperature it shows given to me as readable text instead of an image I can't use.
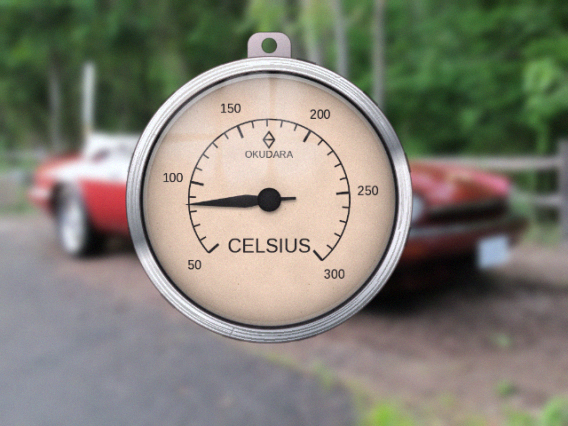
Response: 85 °C
